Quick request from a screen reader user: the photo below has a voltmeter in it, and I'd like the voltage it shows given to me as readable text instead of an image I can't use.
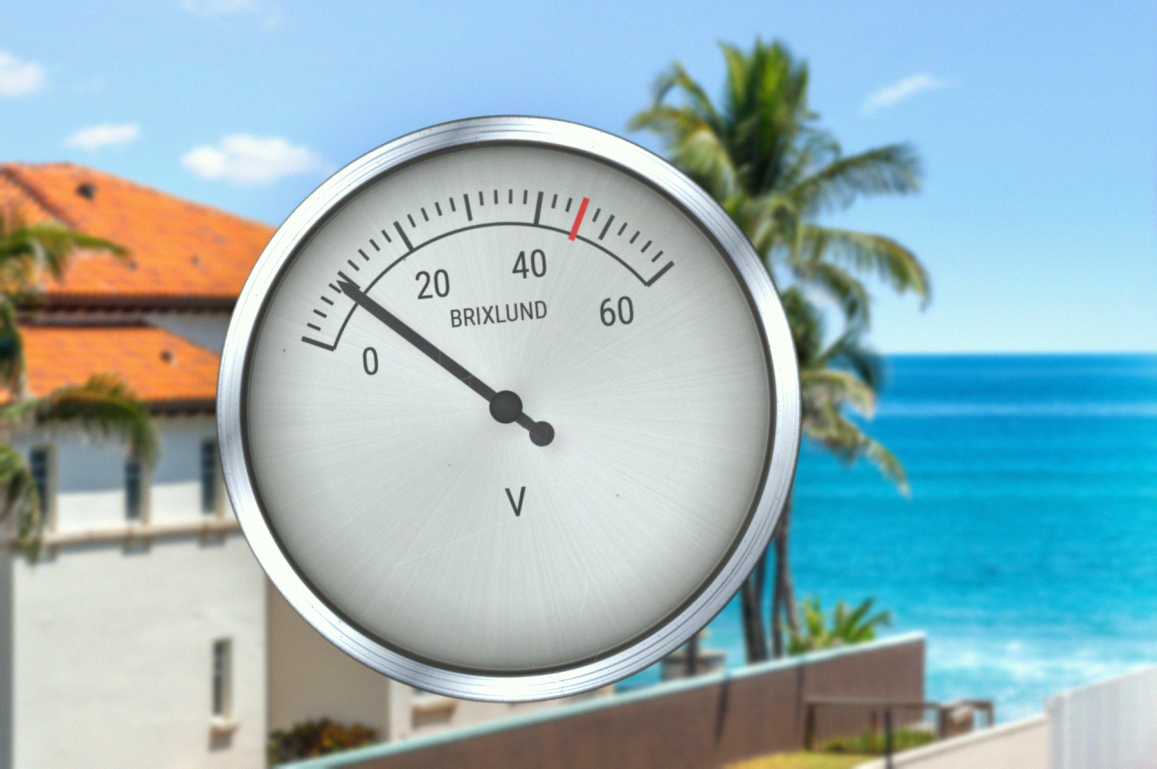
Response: 9 V
